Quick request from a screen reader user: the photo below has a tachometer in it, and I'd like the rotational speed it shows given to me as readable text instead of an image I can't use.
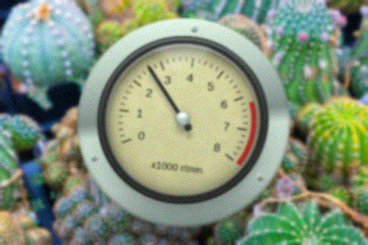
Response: 2600 rpm
